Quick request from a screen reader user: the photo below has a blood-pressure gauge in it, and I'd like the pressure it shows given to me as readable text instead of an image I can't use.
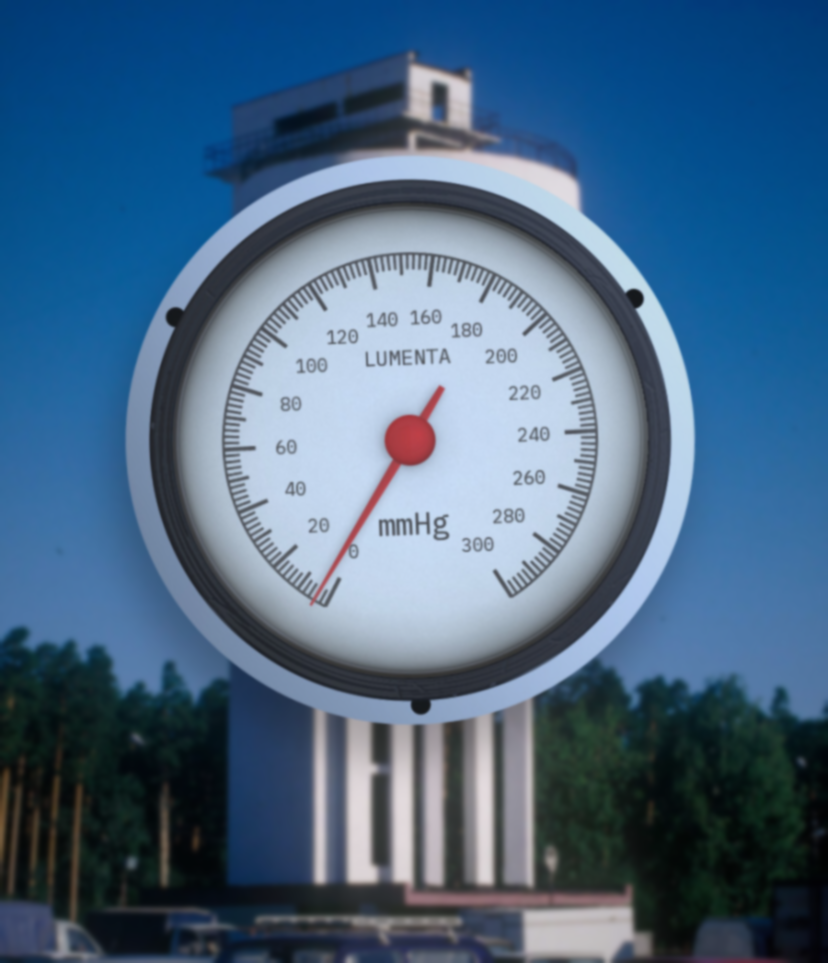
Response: 4 mmHg
